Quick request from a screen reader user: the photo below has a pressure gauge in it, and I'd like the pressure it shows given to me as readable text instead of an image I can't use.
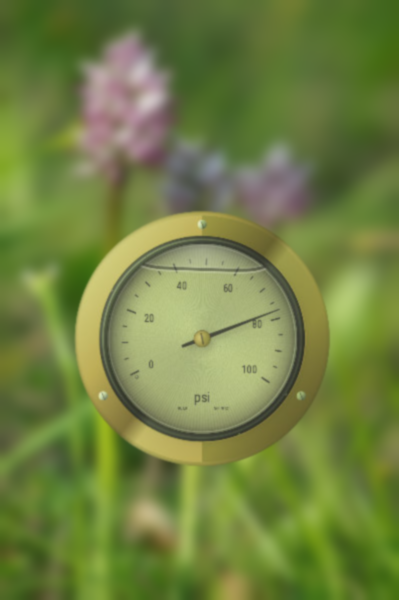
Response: 77.5 psi
